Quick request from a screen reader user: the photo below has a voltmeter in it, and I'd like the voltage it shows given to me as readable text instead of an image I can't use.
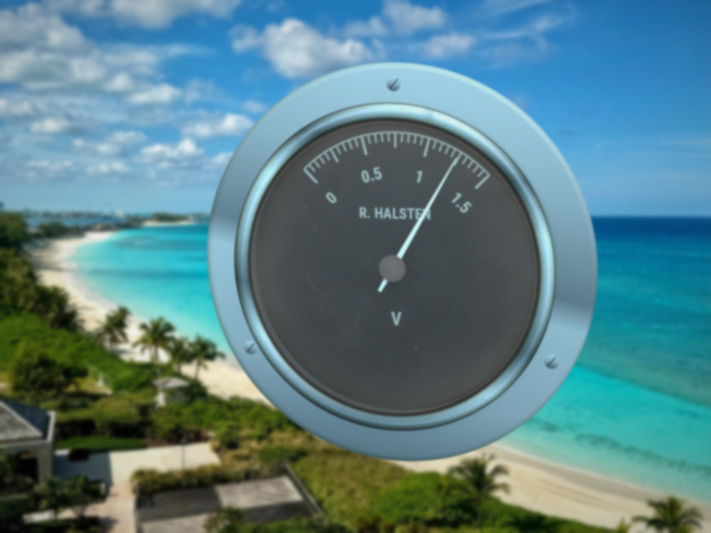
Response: 1.25 V
